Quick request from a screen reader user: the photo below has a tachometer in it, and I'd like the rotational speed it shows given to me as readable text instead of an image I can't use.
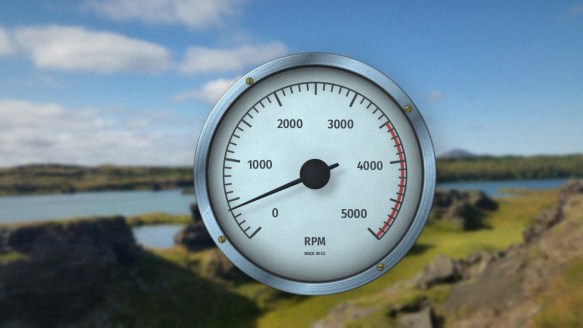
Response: 400 rpm
